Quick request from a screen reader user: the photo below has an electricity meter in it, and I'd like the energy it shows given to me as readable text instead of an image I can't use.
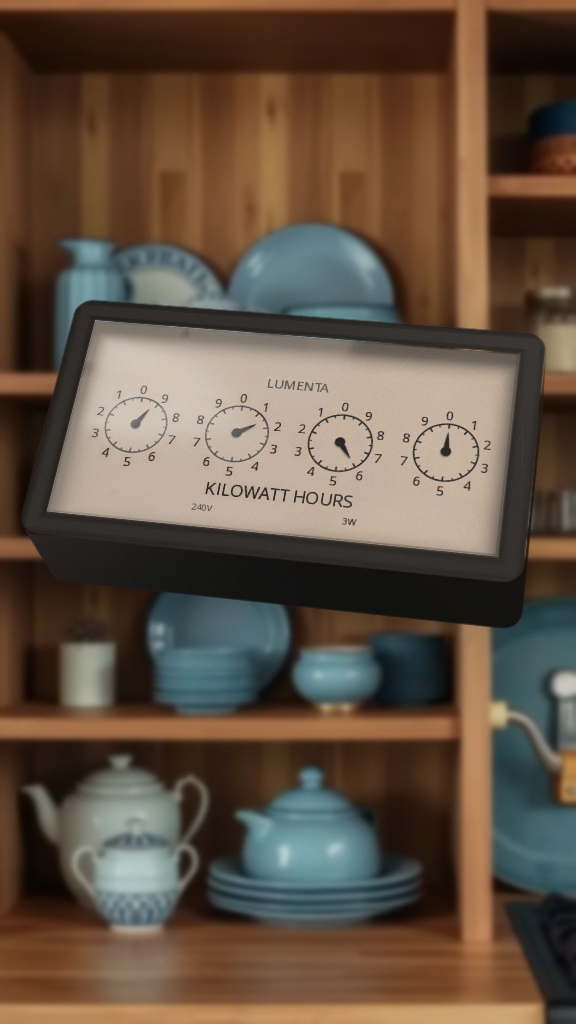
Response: 9160 kWh
